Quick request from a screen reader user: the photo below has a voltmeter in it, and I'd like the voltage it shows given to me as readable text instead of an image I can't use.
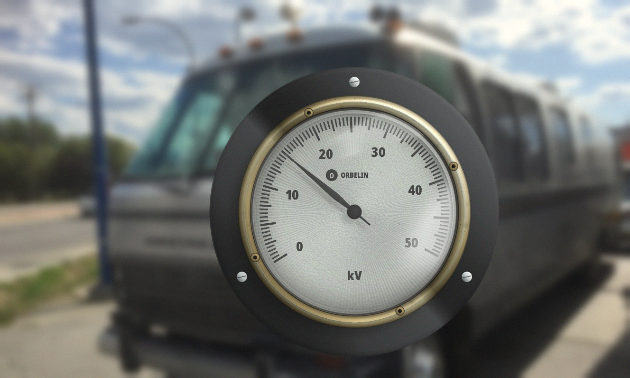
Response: 15 kV
